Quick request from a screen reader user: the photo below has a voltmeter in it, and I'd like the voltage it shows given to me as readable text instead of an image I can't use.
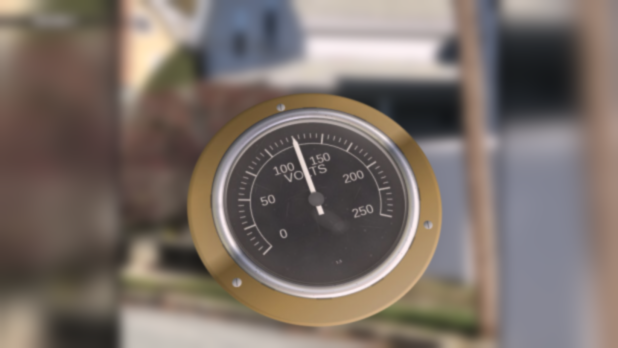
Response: 125 V
